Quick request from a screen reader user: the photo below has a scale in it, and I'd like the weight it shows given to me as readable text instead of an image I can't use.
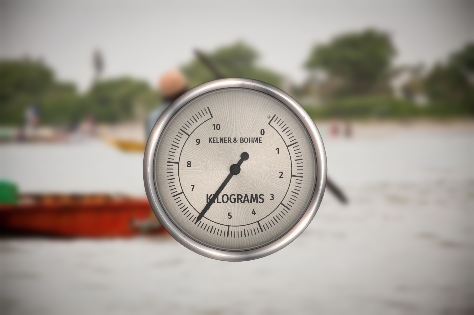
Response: 6 kg
